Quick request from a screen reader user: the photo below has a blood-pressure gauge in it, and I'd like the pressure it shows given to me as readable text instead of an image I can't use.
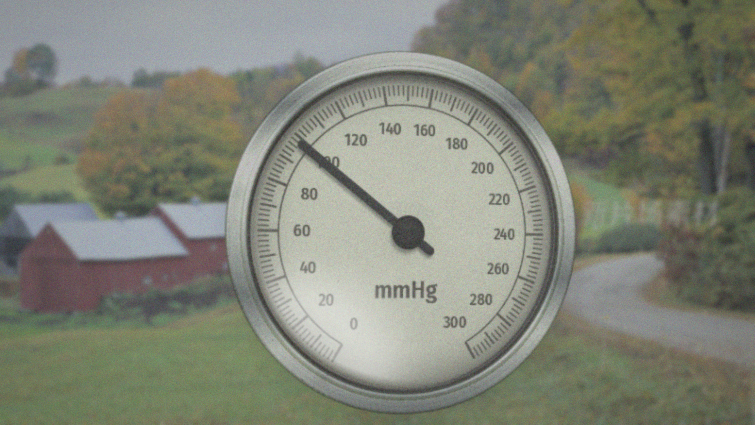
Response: 98 mmHg
